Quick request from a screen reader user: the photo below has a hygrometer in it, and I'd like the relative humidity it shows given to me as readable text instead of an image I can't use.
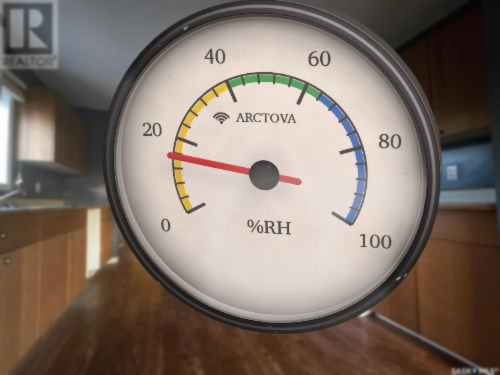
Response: 16 %
